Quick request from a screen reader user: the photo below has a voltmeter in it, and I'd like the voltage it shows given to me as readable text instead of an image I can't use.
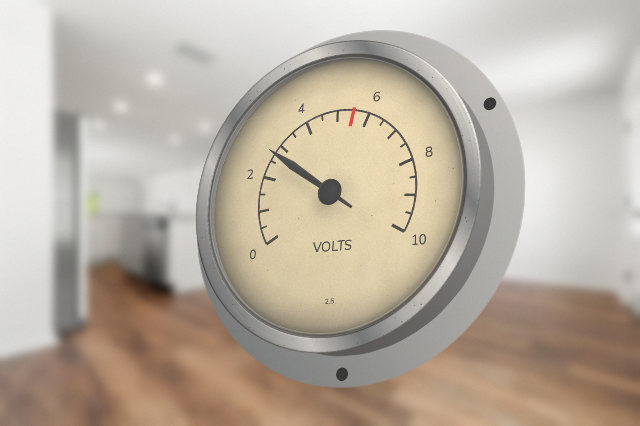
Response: 2.75 V
